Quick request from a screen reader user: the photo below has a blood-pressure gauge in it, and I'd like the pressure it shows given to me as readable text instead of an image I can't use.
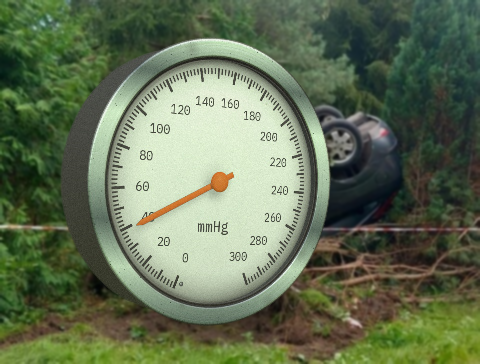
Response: 40 mmHg
